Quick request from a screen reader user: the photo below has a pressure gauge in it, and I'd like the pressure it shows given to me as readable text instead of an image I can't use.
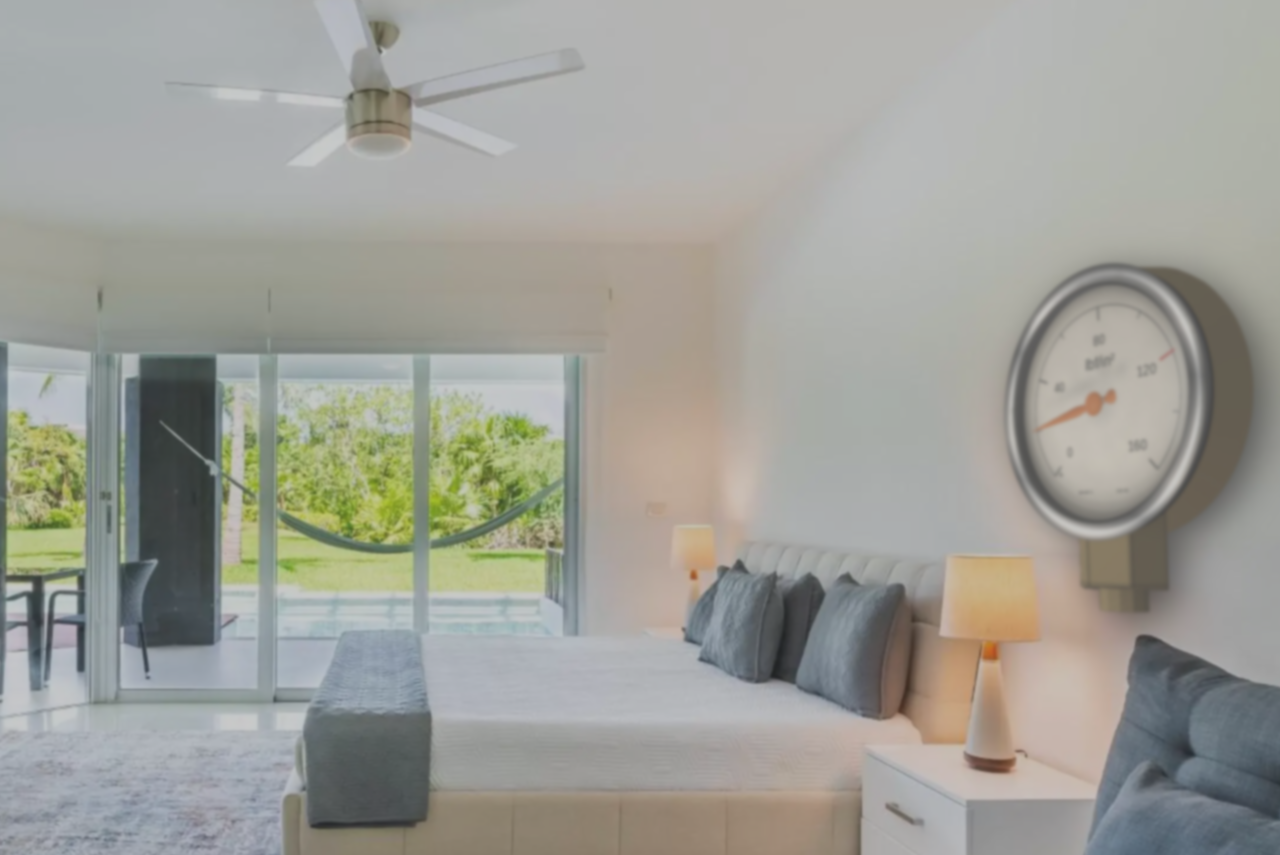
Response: 20 psi
